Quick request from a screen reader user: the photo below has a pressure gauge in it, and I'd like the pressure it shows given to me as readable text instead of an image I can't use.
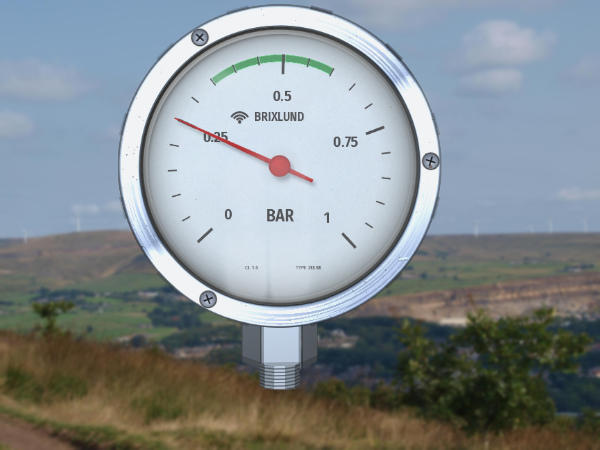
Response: 0.25 bar
